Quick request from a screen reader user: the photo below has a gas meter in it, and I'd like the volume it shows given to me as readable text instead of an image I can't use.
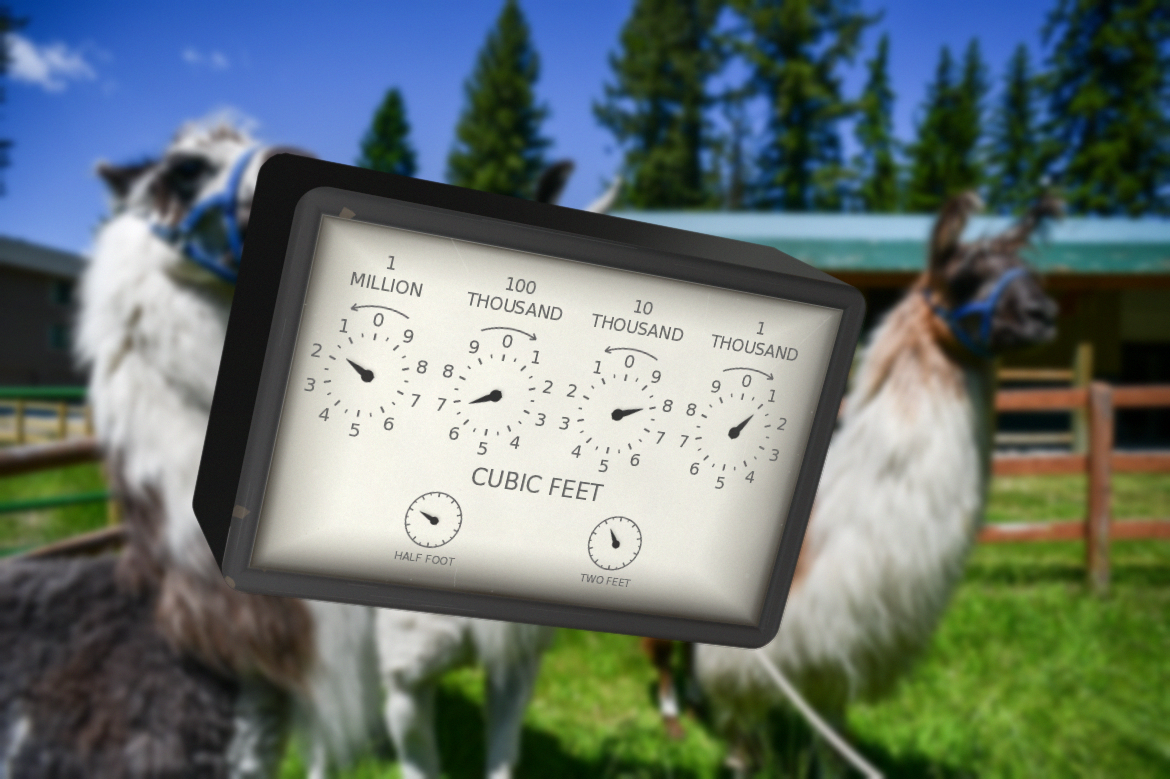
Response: 168100 ft³
